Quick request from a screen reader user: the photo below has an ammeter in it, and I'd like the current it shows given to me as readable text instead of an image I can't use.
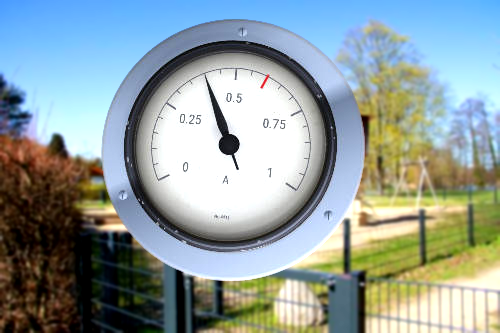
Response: 0.4 A
